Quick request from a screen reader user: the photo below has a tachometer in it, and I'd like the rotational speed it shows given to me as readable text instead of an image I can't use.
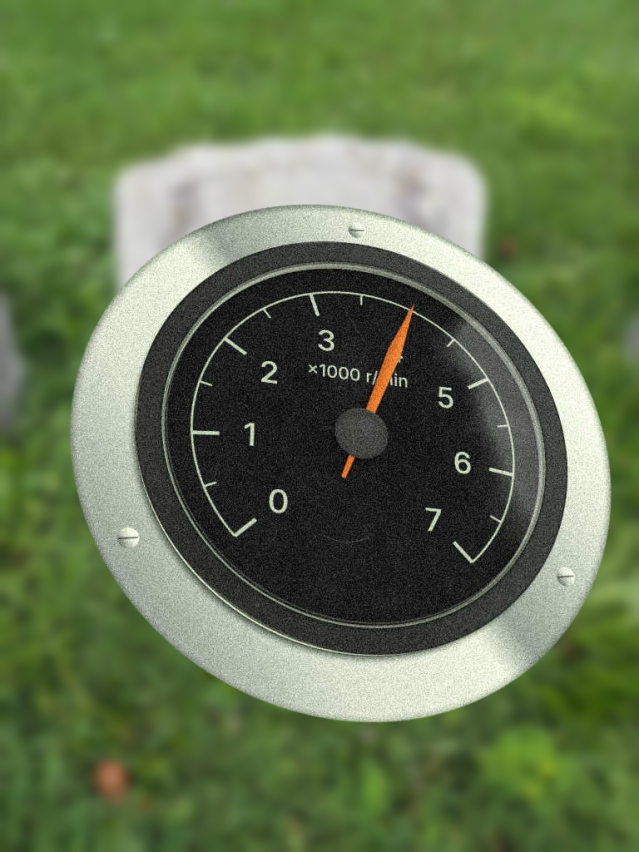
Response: 4000 rpm
